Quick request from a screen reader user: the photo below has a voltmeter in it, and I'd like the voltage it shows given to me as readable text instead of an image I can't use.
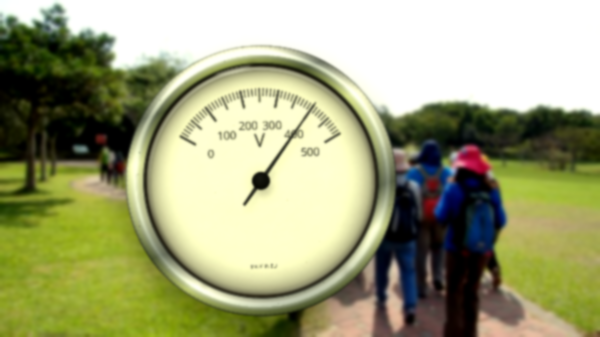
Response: 400 V
